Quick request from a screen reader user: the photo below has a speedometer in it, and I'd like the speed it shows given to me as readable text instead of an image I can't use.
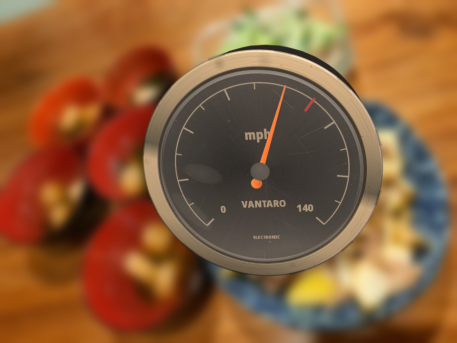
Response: 80 mph
